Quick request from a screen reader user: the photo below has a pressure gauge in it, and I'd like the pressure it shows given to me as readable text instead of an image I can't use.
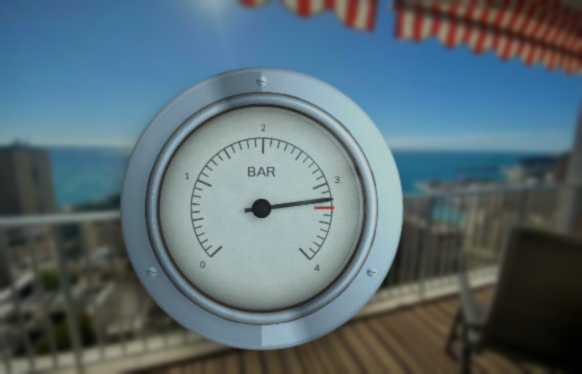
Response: 3.2 bar
